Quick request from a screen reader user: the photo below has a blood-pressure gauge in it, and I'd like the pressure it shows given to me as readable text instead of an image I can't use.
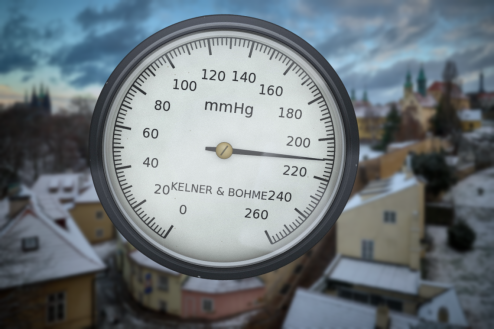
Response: 210 mmHg
